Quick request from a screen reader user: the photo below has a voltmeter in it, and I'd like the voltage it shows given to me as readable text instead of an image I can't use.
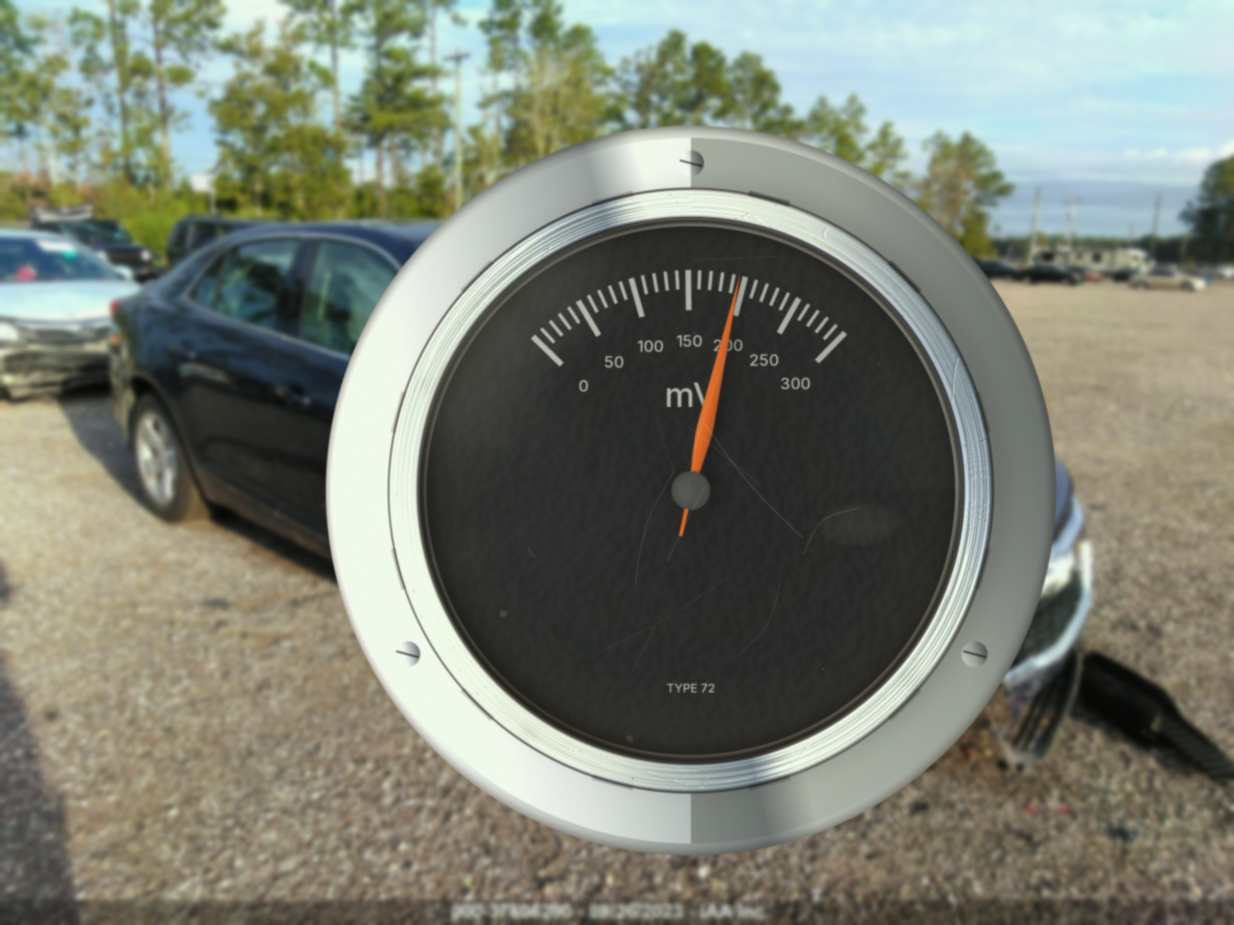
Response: 195 mV
